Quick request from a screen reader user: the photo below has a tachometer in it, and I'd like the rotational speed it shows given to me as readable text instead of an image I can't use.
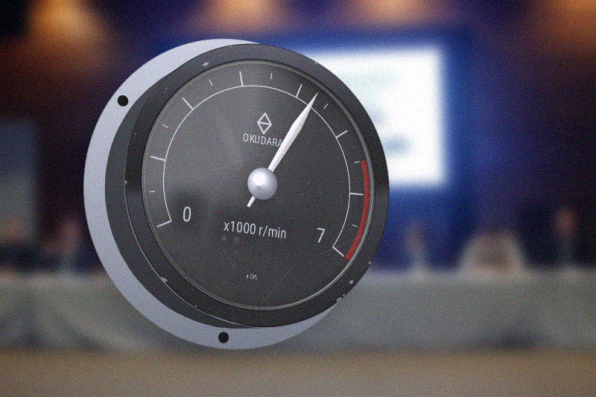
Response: 4250 rpm
